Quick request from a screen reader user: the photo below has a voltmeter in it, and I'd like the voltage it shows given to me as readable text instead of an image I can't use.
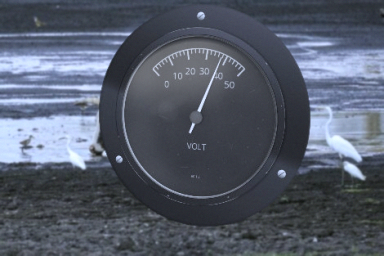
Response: 38 V
